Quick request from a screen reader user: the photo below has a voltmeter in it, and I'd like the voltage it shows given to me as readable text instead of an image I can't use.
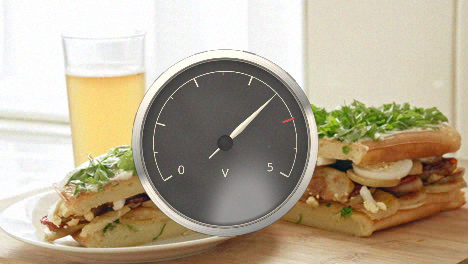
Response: 3.5 V
